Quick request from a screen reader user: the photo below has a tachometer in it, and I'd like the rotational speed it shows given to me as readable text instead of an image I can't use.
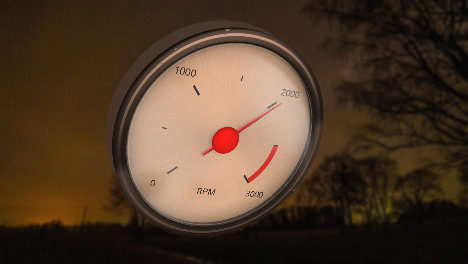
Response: 2000 rpm
